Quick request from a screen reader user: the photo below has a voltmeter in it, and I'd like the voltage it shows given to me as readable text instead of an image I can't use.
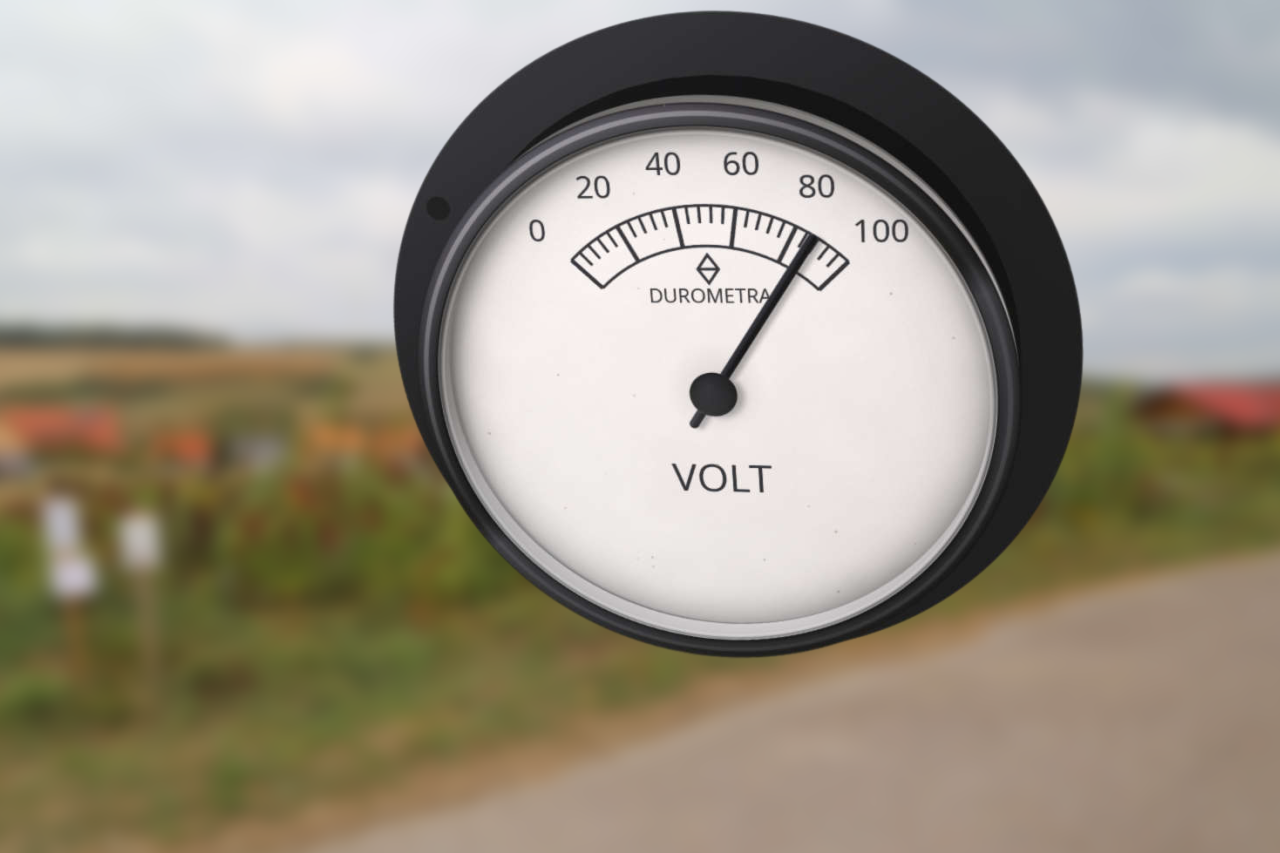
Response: 86 V
